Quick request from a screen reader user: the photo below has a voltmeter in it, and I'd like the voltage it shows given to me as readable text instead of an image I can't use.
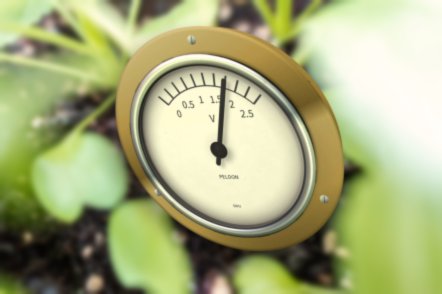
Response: 1.75 V
